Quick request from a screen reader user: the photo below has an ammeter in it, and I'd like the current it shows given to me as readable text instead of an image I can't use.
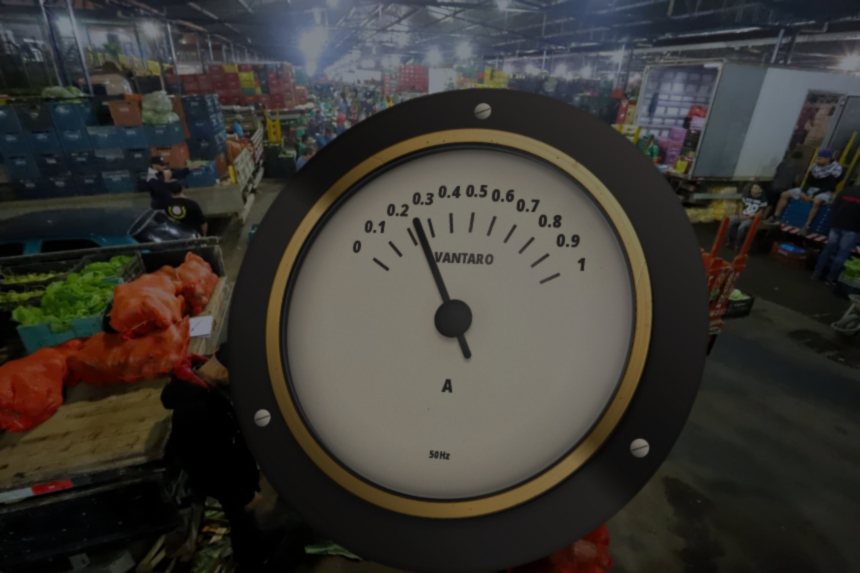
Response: 0.25 A
